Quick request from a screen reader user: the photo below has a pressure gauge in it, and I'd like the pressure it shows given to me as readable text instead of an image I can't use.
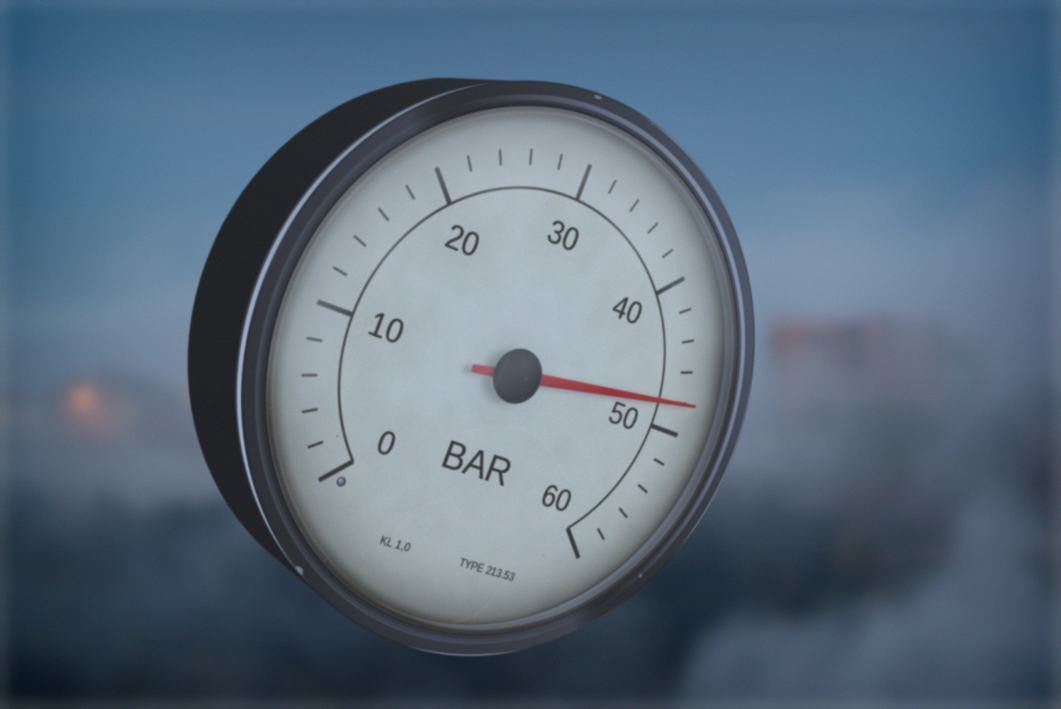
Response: 48 bar
